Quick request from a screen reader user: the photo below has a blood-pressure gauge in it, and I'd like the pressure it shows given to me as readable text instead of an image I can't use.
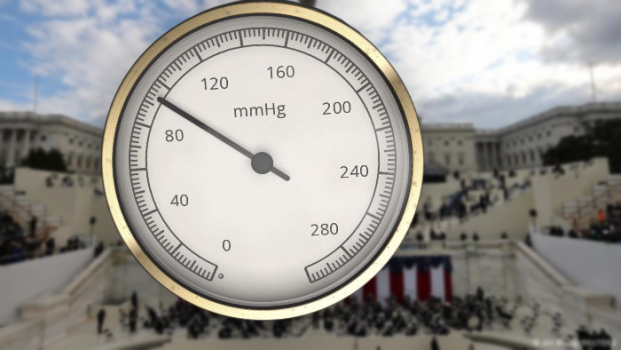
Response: 94 mmHg
